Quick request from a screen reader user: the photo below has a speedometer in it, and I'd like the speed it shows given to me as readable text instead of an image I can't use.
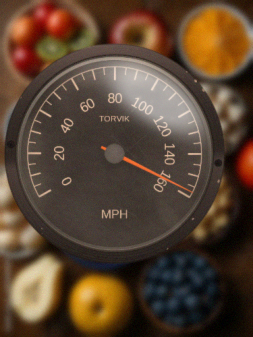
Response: 157.5 mph
